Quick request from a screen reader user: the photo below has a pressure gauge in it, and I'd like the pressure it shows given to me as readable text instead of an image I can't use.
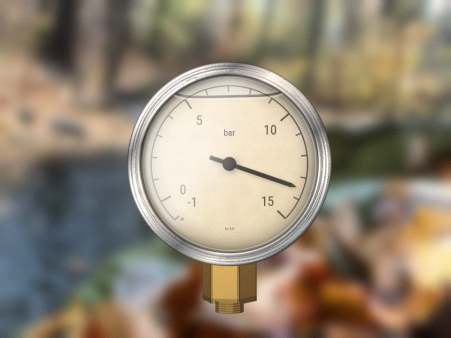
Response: 13.5 bar
